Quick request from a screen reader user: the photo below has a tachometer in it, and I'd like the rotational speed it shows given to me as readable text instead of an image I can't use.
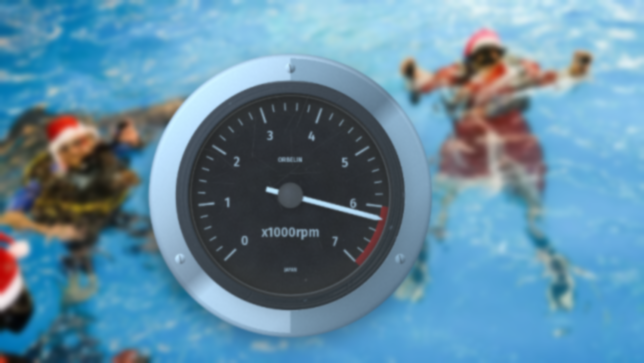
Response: 6200 rpm
